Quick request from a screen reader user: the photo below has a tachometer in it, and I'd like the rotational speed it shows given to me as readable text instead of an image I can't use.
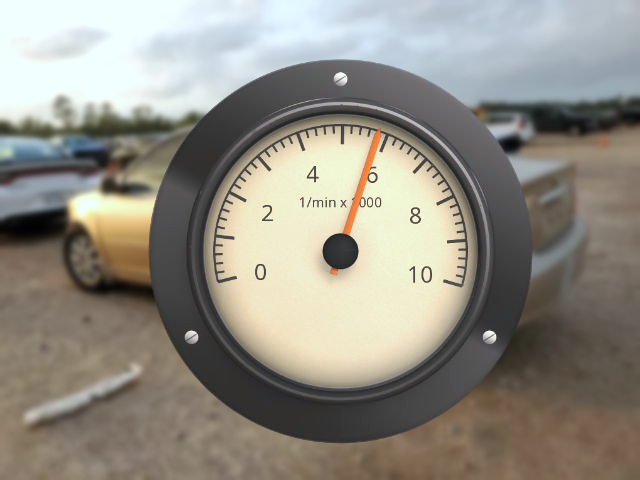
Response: 5800 rpm
